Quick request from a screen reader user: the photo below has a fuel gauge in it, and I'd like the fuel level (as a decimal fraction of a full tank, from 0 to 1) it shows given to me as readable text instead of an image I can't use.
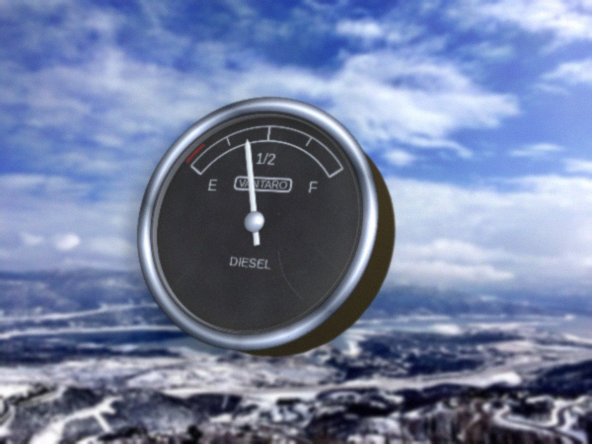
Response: 0.375
